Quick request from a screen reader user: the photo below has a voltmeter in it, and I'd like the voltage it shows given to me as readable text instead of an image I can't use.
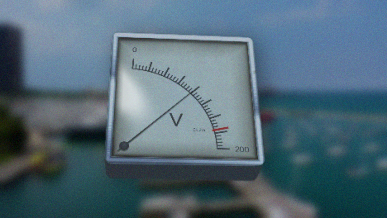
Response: 100 V
